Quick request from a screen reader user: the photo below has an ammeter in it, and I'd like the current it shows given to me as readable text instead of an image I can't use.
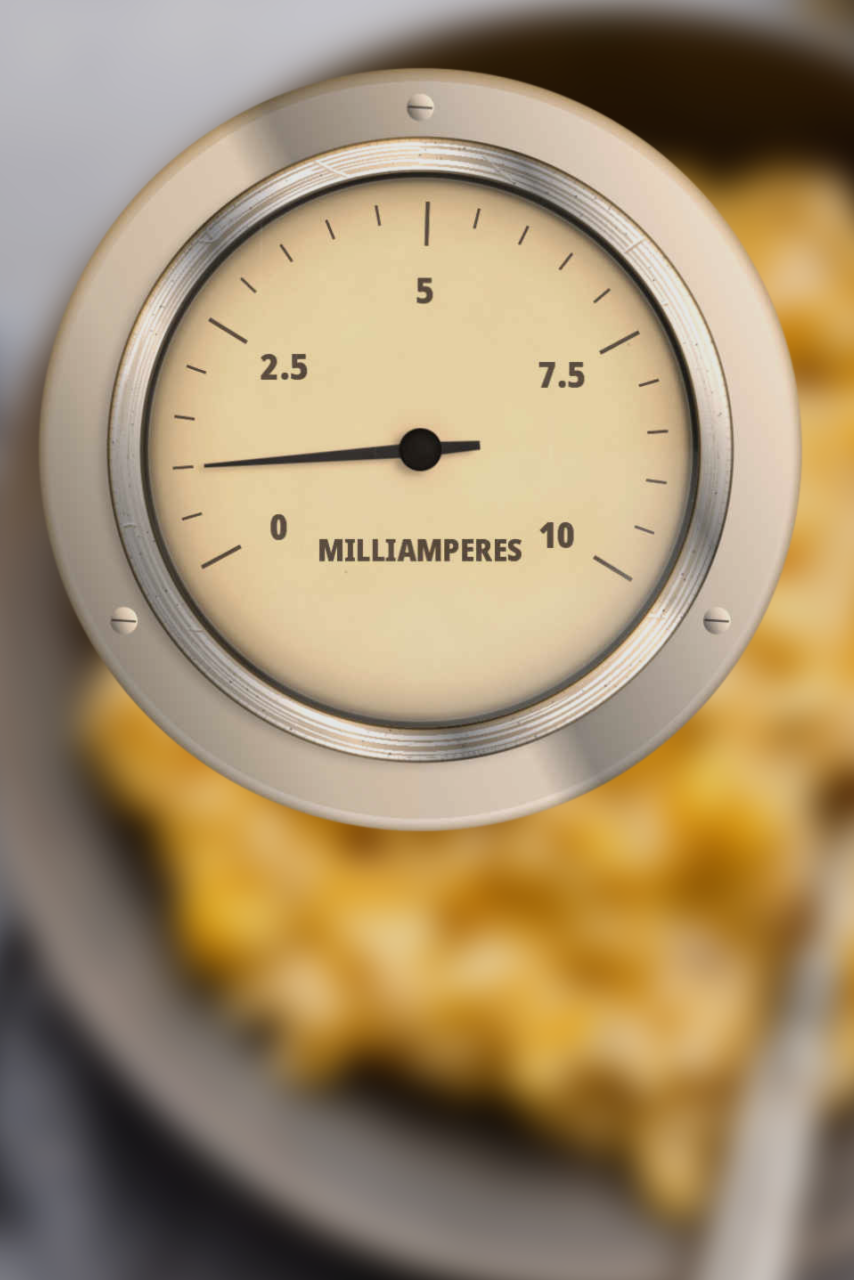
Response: 1 mA
